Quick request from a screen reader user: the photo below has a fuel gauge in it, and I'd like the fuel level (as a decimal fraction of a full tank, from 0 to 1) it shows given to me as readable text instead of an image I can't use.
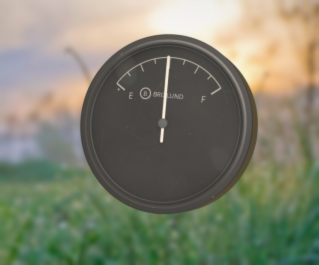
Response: 0.5
